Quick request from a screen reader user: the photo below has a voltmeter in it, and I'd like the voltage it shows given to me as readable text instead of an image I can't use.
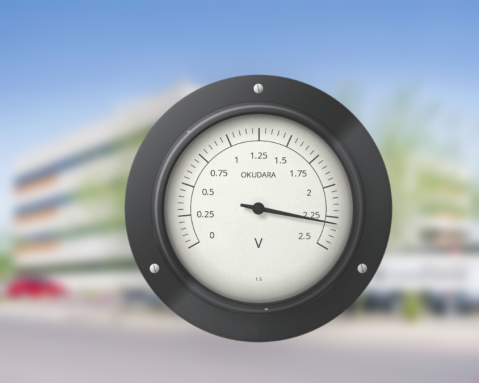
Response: 2.3 V
